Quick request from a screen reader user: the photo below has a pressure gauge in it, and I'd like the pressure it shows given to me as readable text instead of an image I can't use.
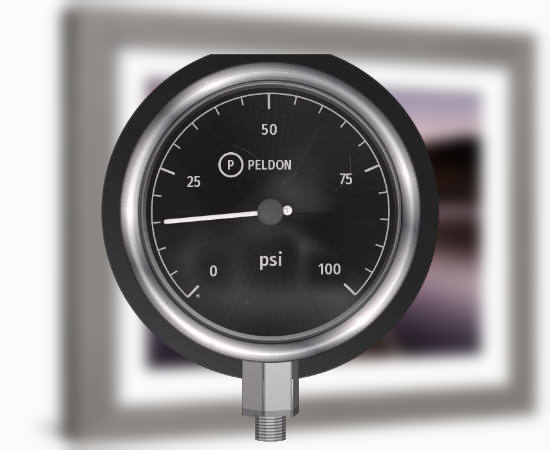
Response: 15 psi
